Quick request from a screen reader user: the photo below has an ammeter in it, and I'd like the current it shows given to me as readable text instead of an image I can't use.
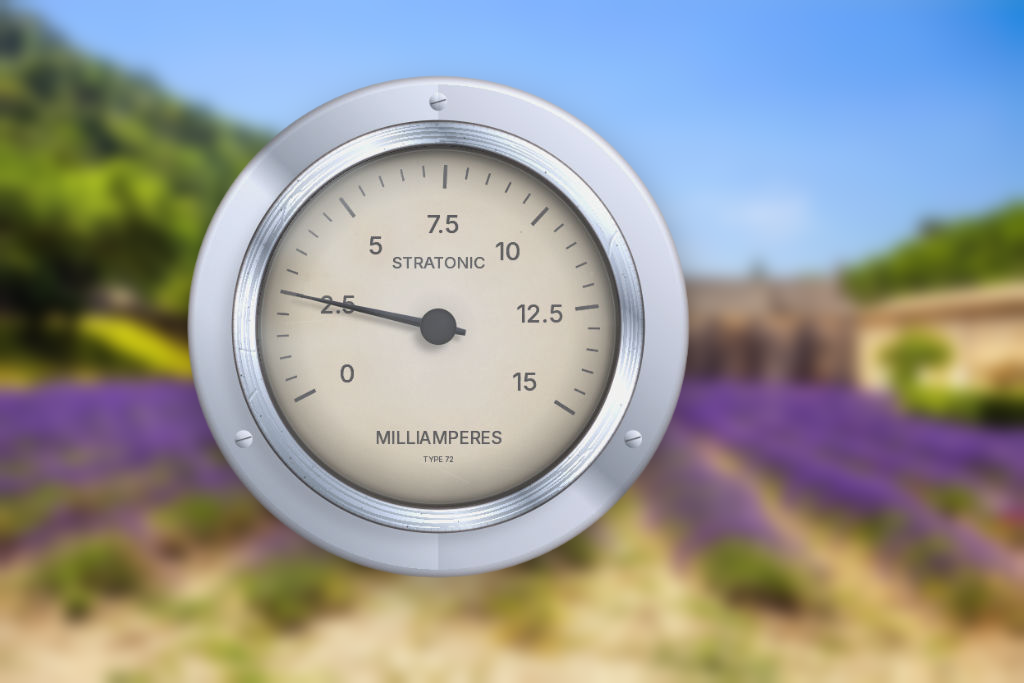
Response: 2.5 mA
